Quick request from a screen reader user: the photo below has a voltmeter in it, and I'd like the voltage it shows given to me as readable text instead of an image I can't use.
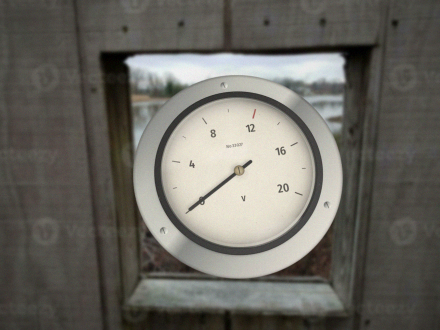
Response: 0 V
